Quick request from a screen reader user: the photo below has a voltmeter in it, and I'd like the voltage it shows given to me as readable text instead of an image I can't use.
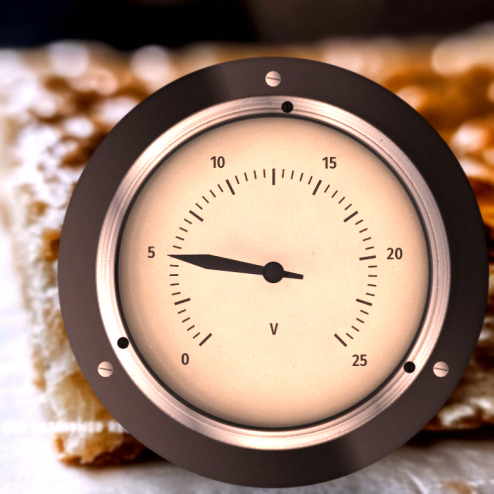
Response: 5 V
